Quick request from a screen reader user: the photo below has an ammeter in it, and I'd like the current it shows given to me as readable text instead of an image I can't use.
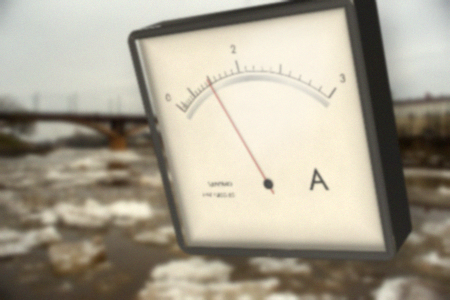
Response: 1.5 A
